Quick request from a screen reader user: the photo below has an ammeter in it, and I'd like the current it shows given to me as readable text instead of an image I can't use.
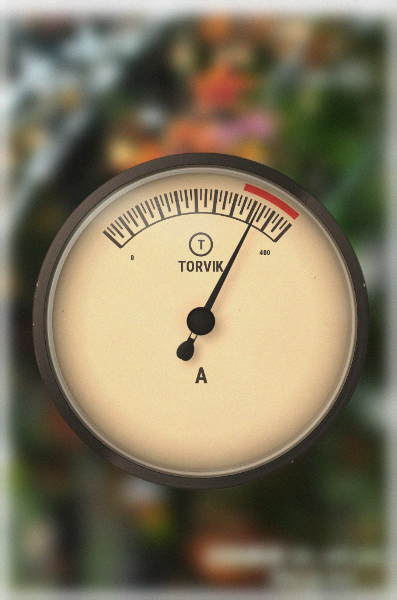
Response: 330 A
